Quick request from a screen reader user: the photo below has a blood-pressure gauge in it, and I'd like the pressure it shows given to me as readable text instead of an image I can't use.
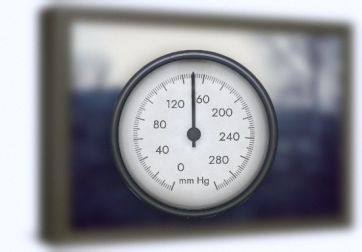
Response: 150 mmHg
